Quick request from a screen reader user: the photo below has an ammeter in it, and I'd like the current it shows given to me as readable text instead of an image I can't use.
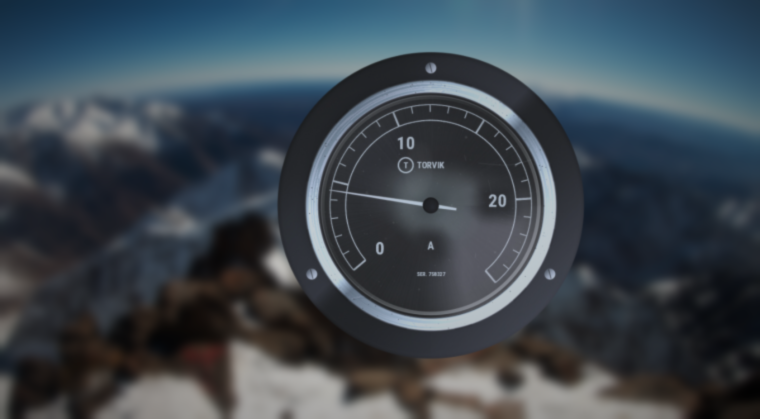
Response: 4.5 A
